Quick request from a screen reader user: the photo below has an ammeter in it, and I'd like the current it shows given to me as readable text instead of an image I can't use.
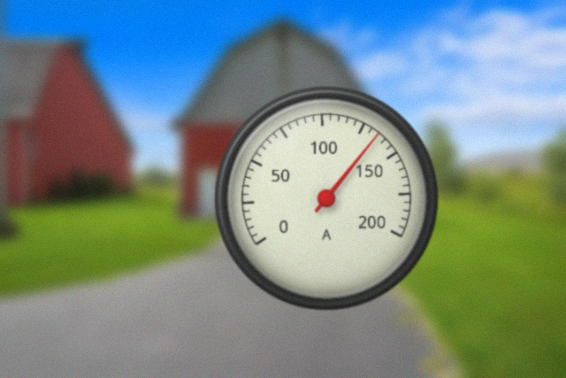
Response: 135 A
